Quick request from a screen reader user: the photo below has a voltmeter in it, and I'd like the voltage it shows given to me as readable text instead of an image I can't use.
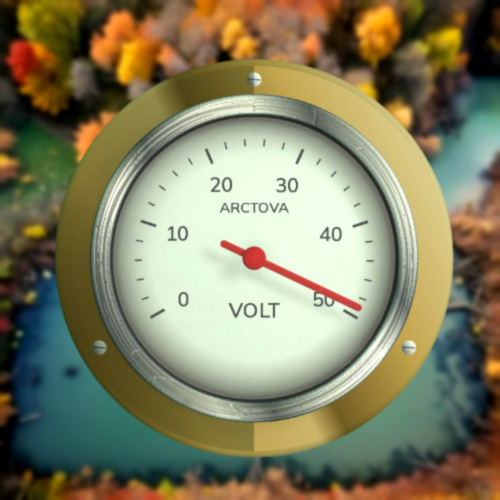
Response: 49 V
